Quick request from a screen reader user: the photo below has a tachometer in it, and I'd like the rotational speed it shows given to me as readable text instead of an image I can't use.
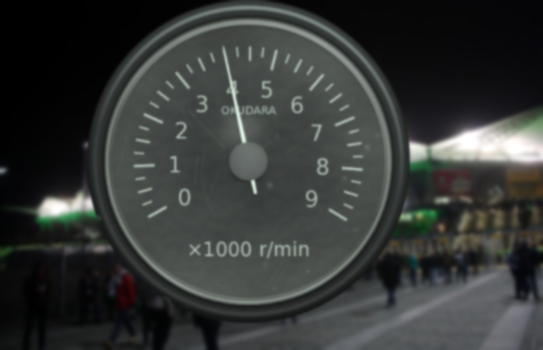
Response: 4000 rpm
